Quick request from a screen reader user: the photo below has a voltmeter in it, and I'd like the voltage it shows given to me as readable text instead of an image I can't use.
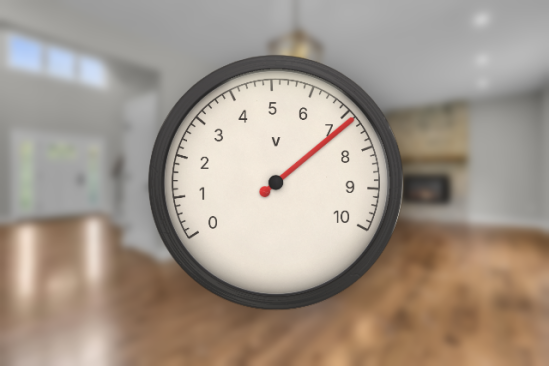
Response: 7.2 V
